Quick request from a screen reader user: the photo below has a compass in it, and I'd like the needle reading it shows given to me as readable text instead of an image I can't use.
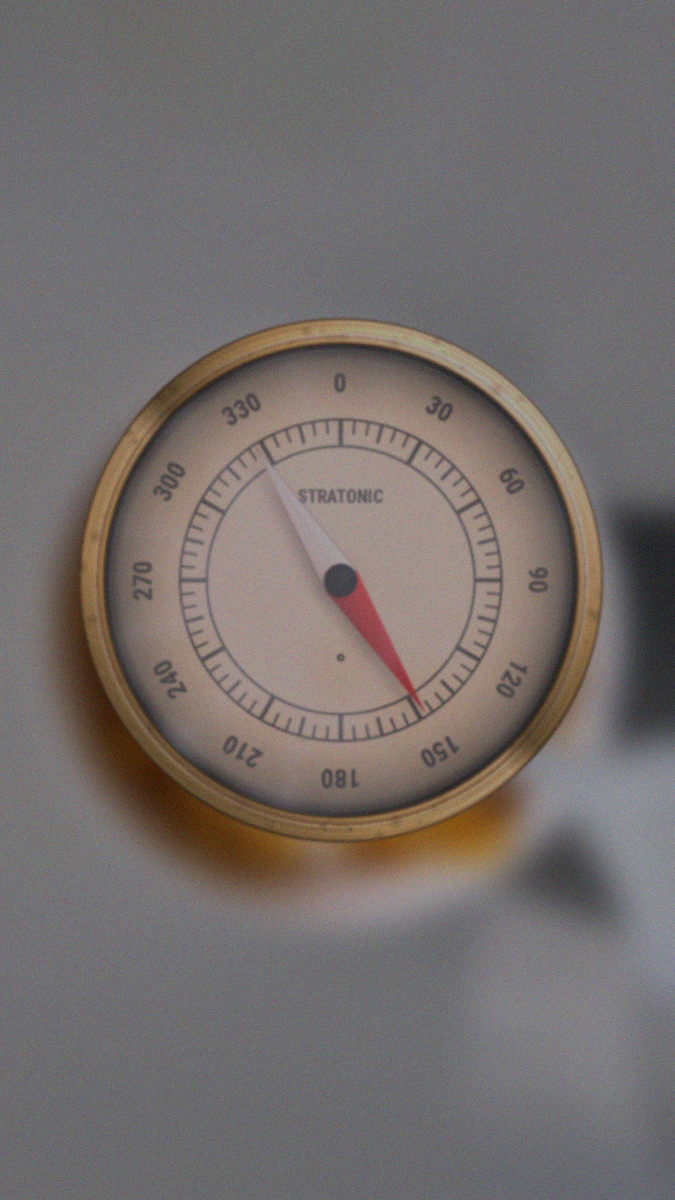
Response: 147.5 °
